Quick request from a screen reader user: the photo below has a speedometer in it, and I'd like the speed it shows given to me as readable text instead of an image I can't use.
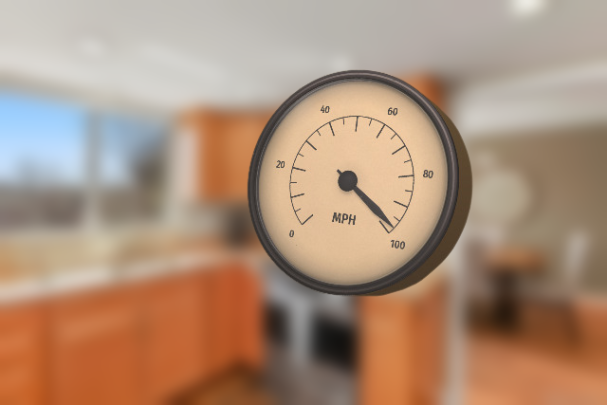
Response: 97.5 mph
